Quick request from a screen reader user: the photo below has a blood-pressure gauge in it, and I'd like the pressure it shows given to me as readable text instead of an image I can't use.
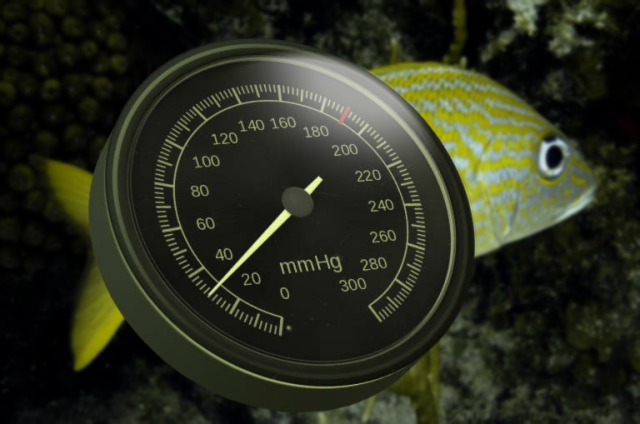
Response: 30 mmHg
